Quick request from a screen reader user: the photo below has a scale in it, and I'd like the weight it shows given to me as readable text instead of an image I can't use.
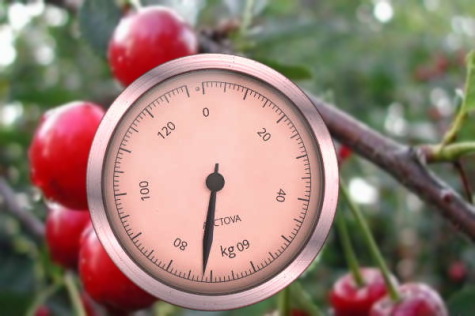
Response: 72 kg
